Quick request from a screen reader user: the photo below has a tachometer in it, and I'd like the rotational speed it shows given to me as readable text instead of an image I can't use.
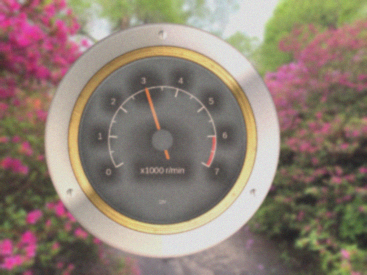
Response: 3000 rpm
